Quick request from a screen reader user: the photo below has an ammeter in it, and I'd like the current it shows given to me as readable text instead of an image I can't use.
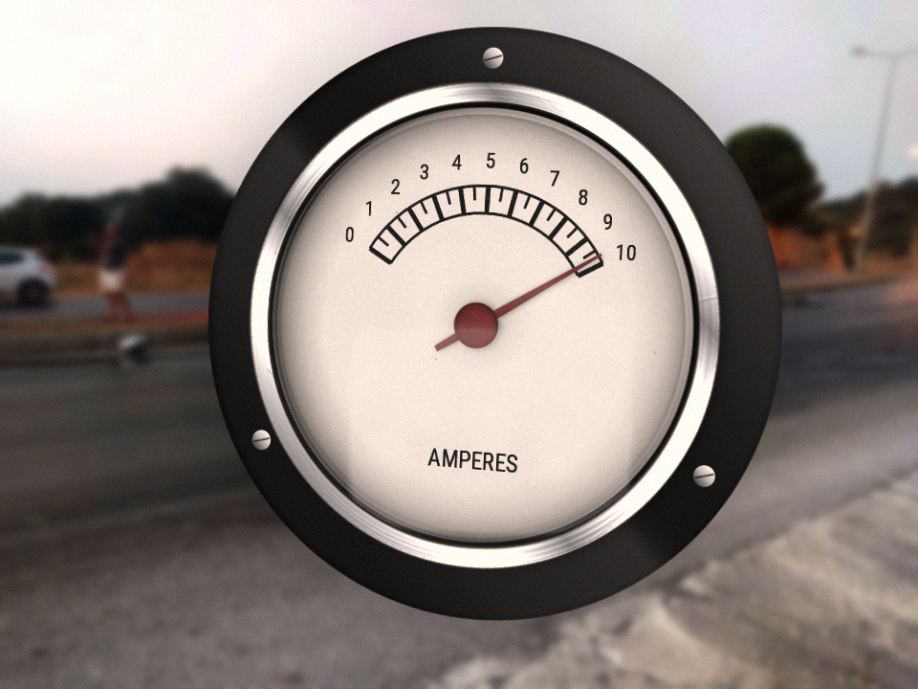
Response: 9.75 A
